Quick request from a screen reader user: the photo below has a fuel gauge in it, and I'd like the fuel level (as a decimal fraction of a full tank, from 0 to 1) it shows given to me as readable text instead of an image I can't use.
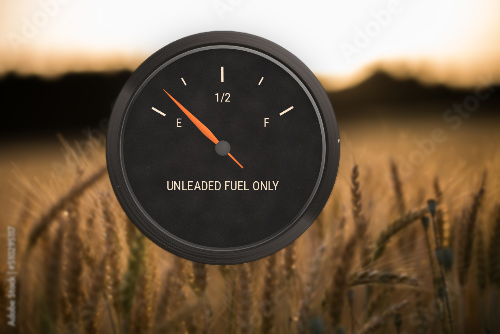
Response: 0.125
